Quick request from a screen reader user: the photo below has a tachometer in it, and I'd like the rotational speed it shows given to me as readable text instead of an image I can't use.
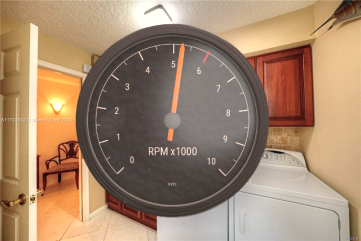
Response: 5250 rpm
